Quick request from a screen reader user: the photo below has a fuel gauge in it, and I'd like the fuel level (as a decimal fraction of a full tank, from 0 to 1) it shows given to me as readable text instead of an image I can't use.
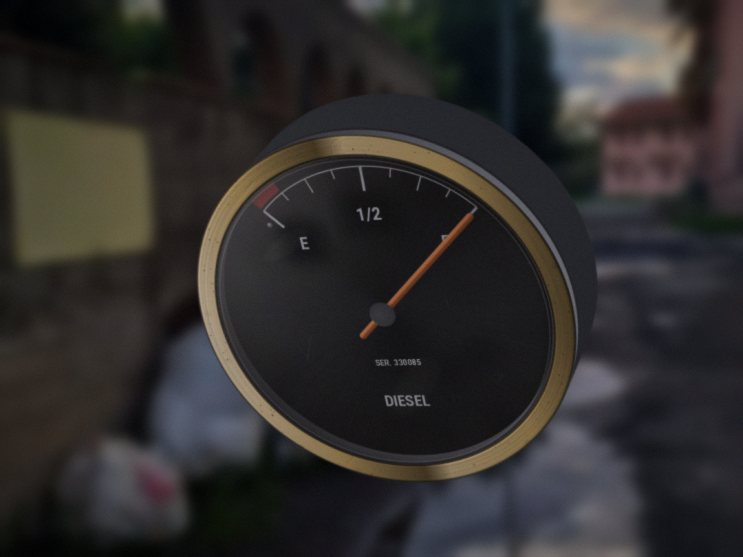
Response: 1
